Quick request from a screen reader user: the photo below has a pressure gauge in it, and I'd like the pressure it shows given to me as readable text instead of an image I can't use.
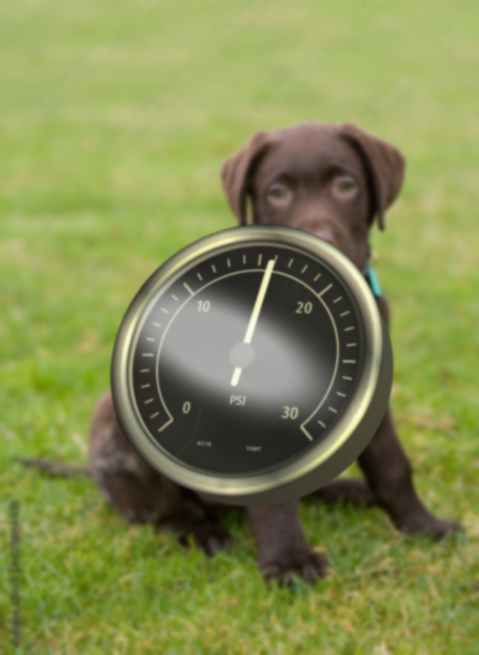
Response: 16 psi
